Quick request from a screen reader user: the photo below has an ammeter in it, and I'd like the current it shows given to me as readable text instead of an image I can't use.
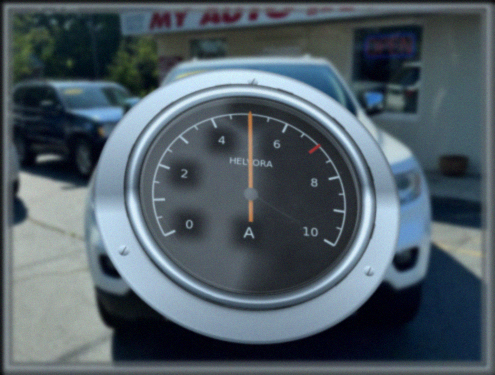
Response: 5 A
